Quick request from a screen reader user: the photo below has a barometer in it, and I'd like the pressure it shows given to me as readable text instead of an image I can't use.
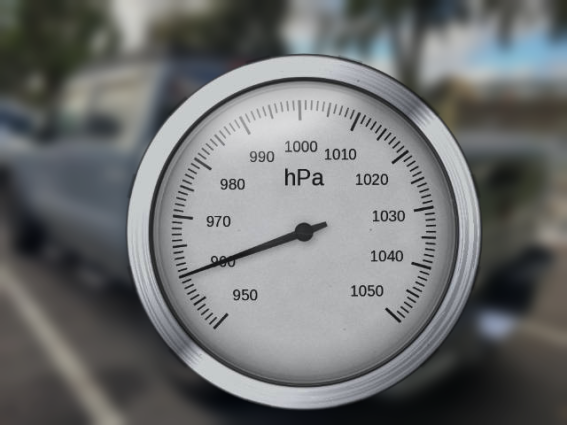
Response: 960 hPa
